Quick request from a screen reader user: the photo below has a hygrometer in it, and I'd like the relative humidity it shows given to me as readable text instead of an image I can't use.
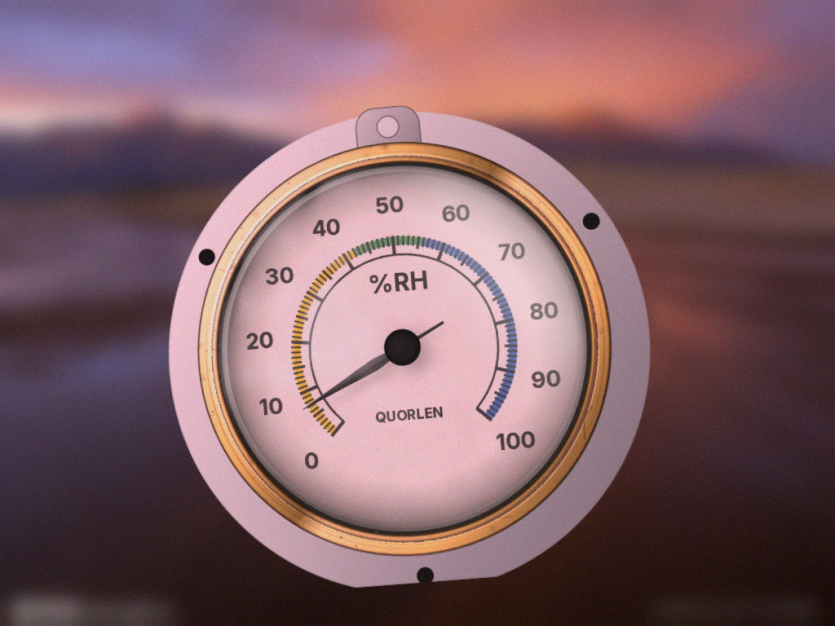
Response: 7 %
